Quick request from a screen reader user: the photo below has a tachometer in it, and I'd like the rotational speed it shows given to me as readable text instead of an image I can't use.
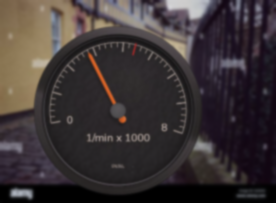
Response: 2800 rpm
